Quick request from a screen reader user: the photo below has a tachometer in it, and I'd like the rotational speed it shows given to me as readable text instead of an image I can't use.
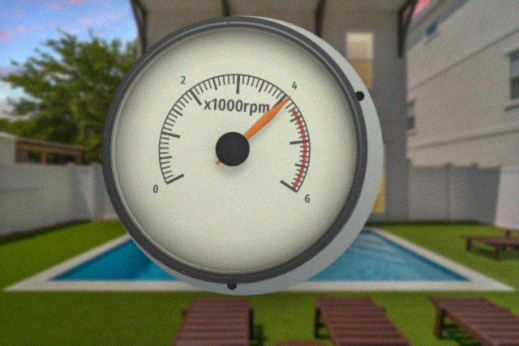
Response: 4100 rpm
